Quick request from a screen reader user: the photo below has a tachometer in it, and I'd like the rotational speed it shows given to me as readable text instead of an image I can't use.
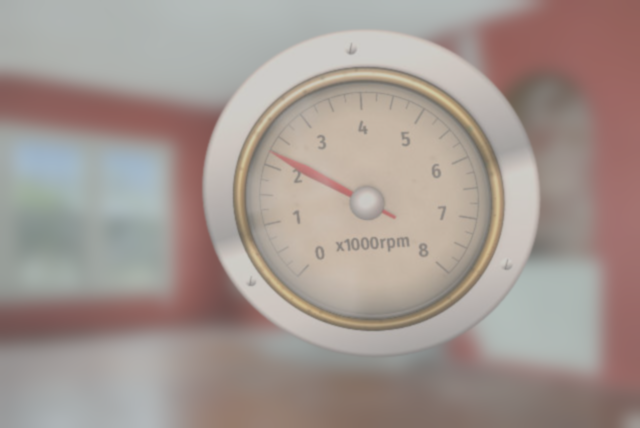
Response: 2250 rpm
